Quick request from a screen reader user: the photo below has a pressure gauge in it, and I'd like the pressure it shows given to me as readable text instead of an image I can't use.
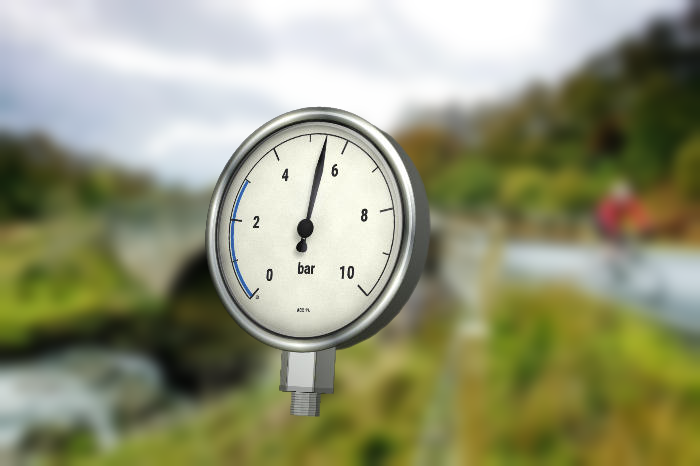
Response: 5.5 bar
